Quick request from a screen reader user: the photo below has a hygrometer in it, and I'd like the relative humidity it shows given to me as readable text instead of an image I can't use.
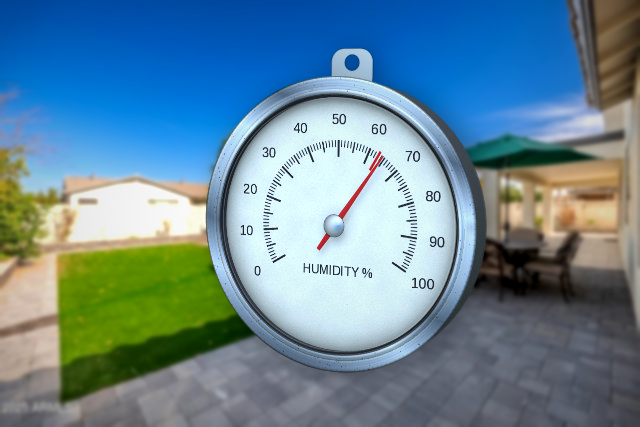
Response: 65 %
